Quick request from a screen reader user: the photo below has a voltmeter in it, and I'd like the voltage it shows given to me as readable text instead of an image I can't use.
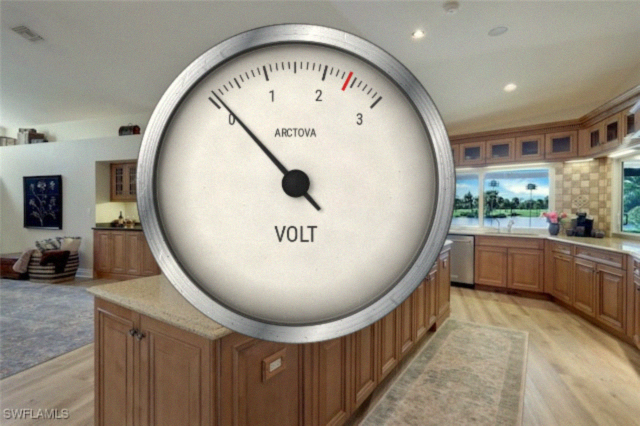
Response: 0.1 V
